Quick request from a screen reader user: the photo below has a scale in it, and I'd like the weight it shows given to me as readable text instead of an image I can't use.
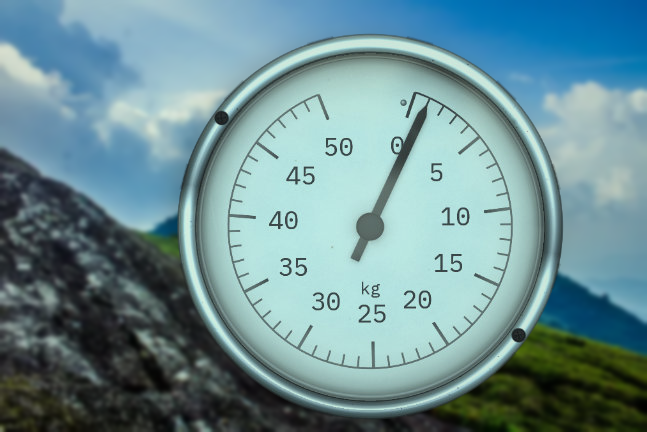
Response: 1 kg
